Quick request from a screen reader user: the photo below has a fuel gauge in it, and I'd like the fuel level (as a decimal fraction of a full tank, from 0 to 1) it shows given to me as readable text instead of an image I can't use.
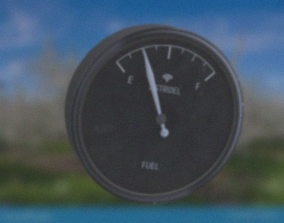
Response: 0.25
